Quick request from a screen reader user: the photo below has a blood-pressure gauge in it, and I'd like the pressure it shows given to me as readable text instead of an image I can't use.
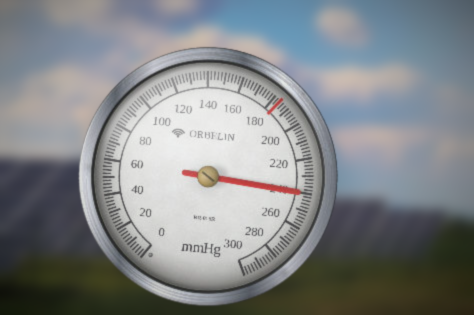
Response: 240 mmHg
